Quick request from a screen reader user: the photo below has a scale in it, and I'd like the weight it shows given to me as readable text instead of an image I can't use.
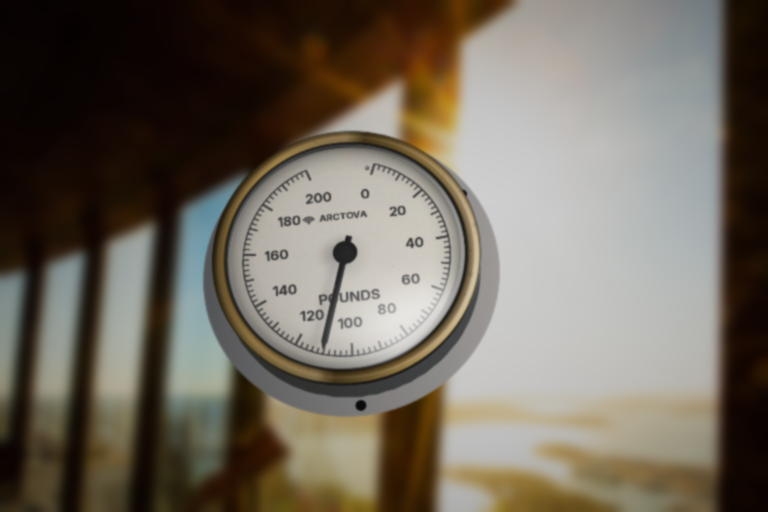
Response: 110 lb
